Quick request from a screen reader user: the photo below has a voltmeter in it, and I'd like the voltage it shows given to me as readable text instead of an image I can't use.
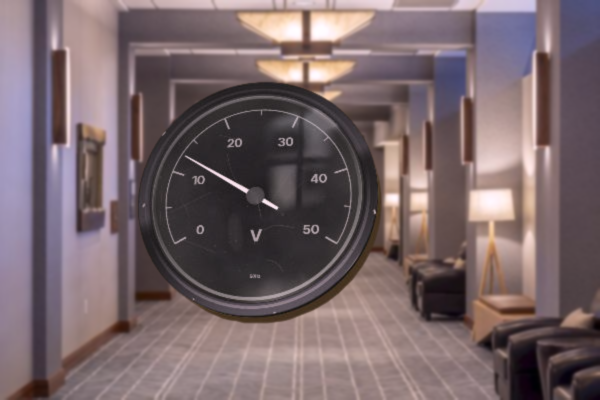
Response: 12.5 V
